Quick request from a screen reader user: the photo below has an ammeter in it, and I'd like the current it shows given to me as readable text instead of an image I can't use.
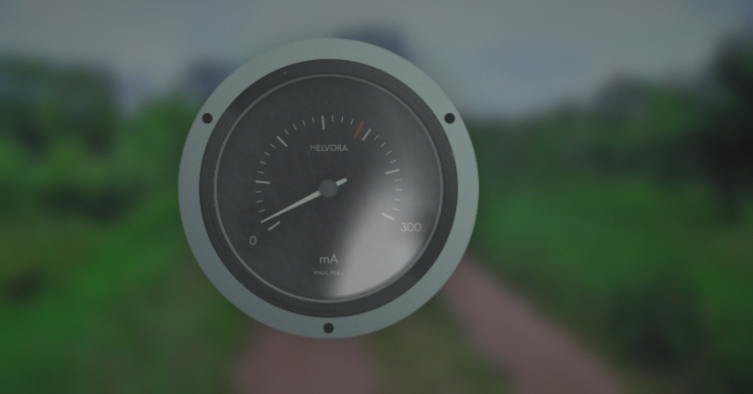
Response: 10 mA
